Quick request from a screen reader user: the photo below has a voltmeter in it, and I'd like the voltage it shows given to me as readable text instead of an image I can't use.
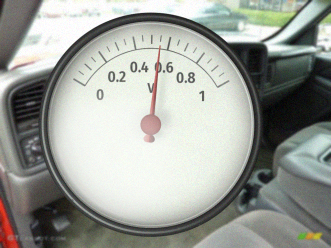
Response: 0.55 V
